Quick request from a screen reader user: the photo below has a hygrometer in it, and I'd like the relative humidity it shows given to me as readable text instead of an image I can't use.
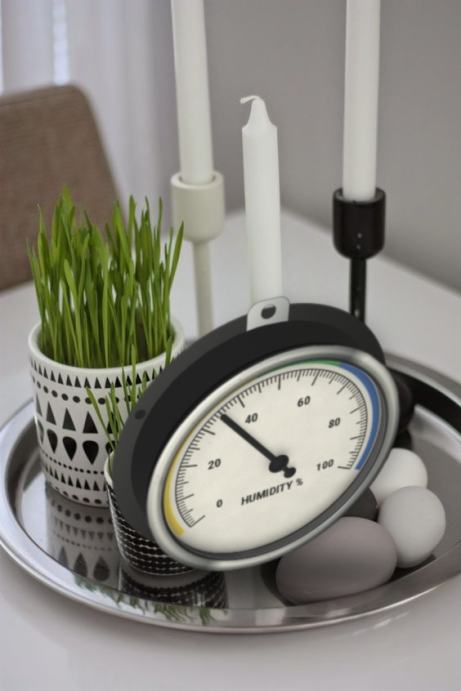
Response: 35 %
